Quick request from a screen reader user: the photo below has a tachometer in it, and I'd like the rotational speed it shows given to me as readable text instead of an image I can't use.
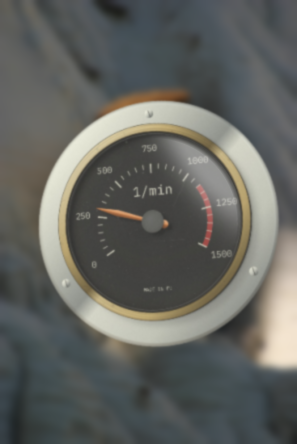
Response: 300 rpm
